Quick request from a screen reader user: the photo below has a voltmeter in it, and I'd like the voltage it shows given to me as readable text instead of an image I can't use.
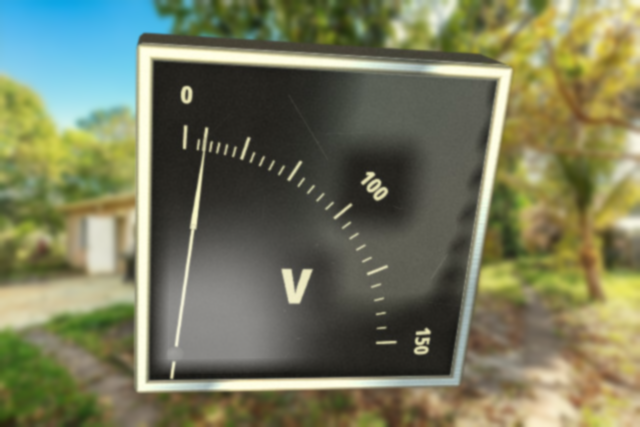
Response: 25 V
